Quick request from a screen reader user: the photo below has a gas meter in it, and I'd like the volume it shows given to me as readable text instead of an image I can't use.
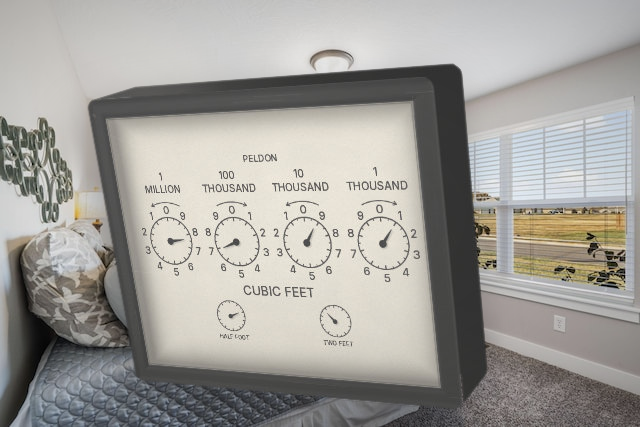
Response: 769100 ft³
